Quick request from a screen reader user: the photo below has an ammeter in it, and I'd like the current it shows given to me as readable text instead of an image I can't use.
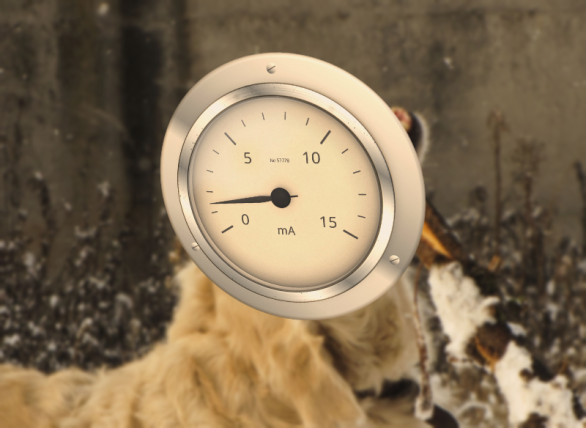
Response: 1.5 mA
